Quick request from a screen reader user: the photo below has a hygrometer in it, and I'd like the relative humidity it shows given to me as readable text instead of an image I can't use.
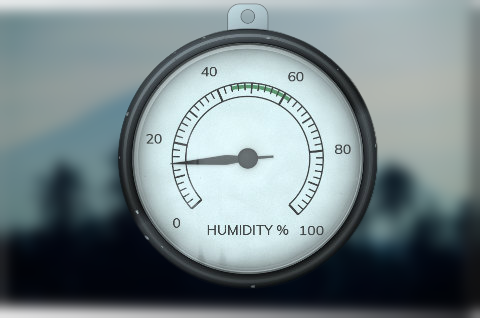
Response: 14 %
